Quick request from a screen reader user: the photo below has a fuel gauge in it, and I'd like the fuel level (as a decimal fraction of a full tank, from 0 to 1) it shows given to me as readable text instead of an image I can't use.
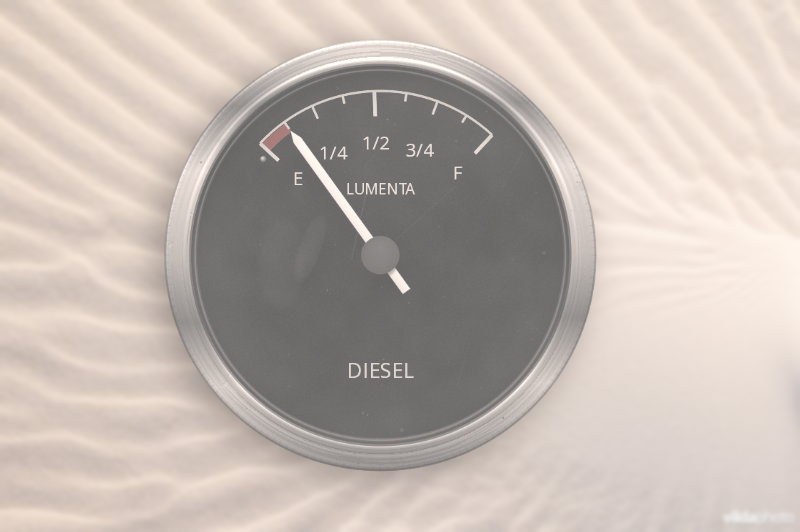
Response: 0.125
